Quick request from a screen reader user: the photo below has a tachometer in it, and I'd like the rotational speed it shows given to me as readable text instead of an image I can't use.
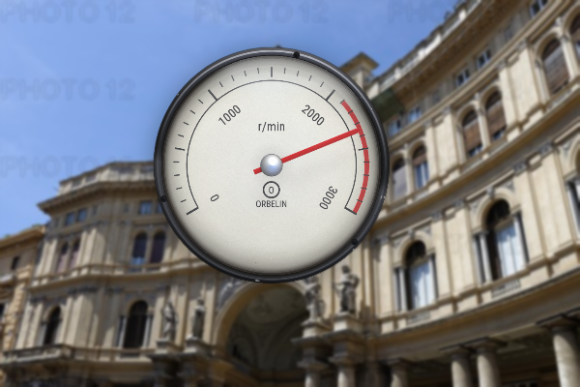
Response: 2350 rpm
